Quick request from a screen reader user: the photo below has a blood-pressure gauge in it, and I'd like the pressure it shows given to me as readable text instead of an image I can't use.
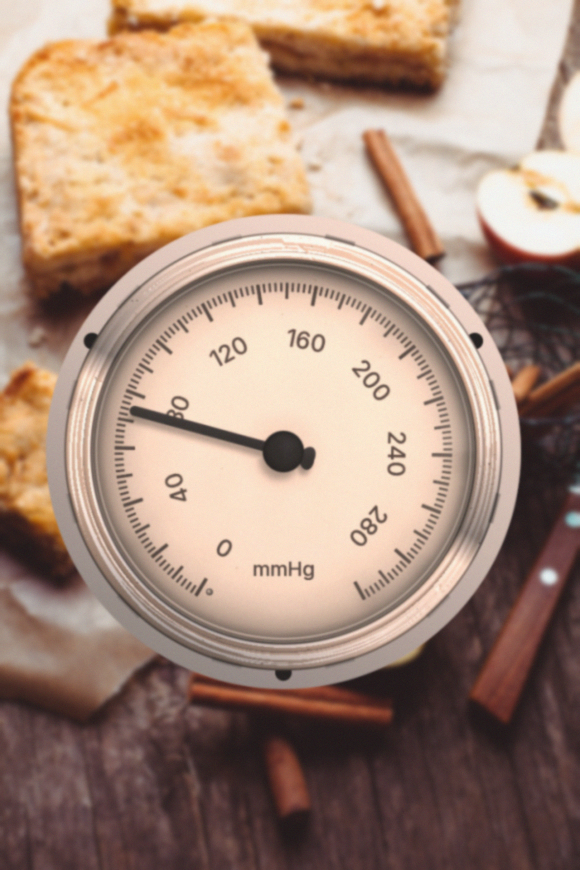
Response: 74 mmHg
